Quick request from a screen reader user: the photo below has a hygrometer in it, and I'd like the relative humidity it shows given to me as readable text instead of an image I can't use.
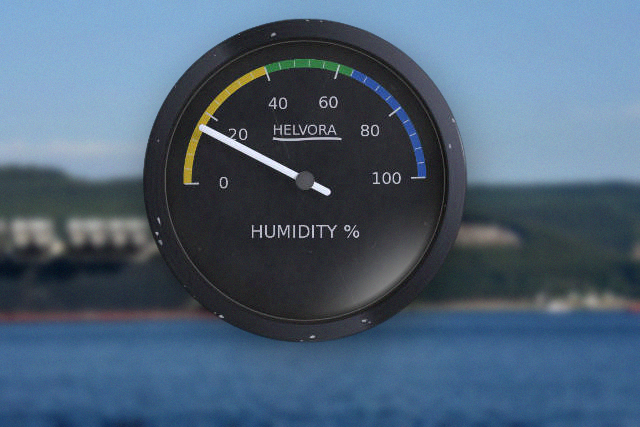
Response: 16 %
